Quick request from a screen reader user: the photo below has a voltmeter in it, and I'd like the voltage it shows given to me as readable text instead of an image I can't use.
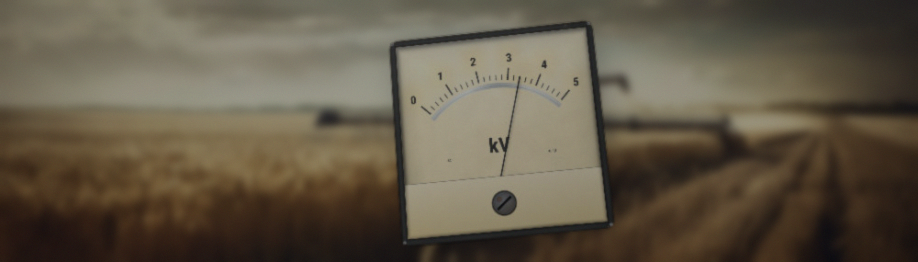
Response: 3.4 kV
